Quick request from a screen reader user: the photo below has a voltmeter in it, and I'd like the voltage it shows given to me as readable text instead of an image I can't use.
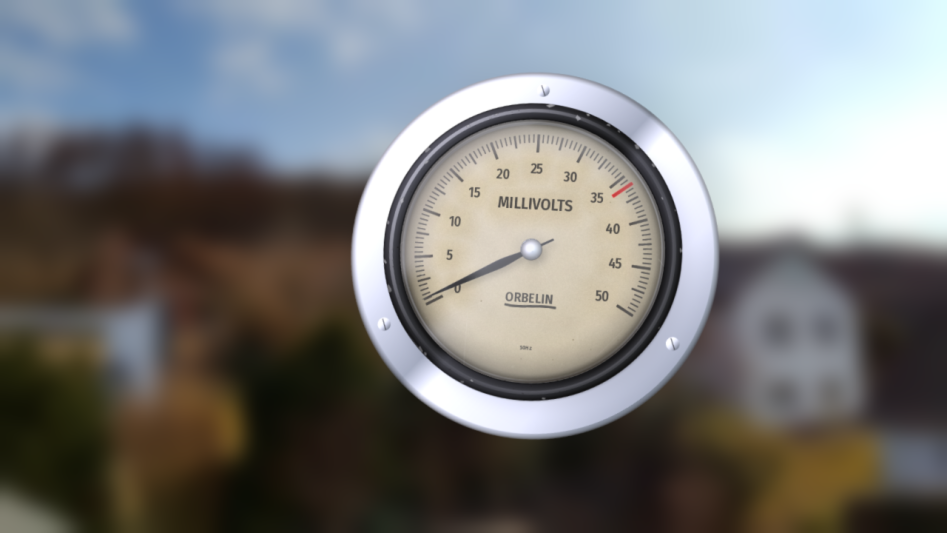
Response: 0.5 mV
